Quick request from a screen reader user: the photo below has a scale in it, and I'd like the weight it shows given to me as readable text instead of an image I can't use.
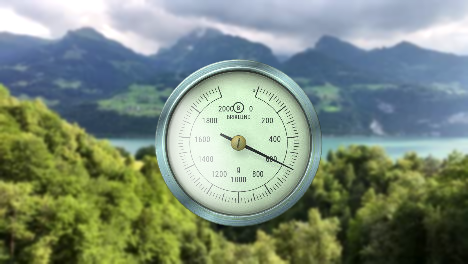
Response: 600 g
